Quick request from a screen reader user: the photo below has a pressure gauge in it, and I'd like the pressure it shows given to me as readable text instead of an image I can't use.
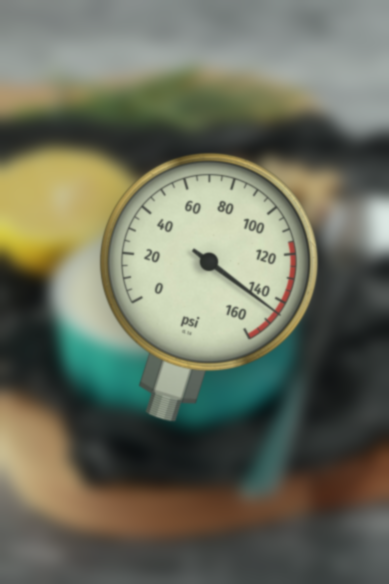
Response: 145 psi
